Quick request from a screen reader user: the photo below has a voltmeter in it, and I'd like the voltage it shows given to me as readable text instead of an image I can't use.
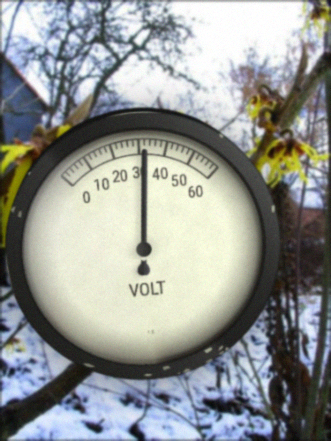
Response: 32 V
